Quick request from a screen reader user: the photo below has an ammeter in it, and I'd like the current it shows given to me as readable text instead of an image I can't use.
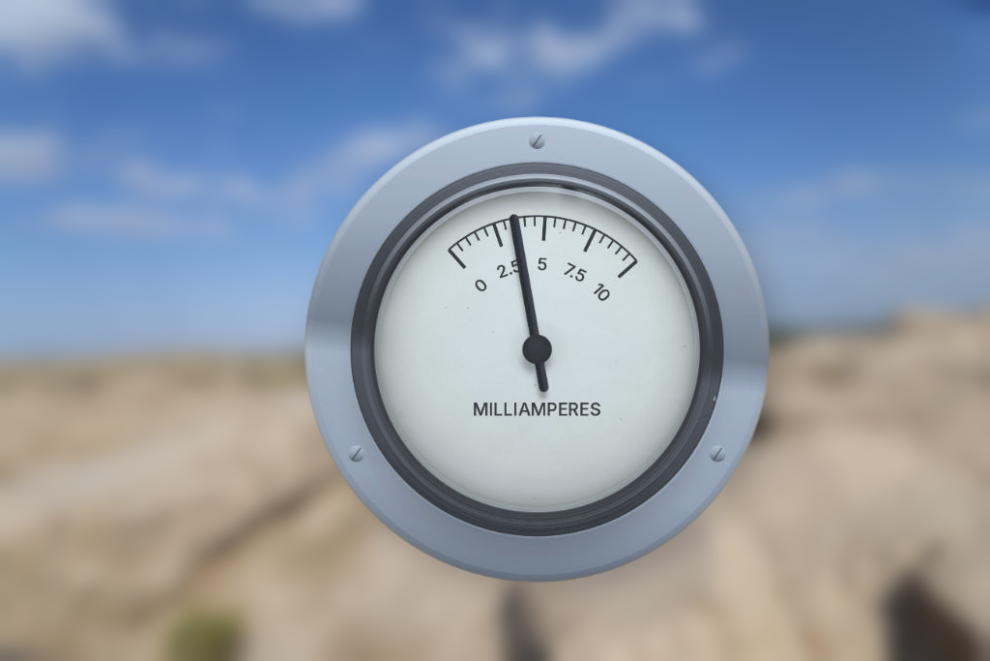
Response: 3.5 mA
